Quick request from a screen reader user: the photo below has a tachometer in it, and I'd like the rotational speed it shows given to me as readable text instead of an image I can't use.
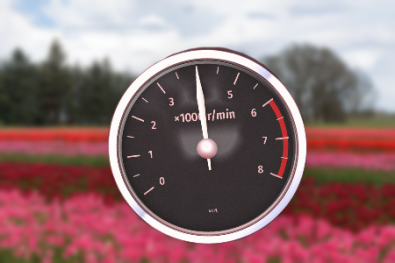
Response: 4000 rpm
